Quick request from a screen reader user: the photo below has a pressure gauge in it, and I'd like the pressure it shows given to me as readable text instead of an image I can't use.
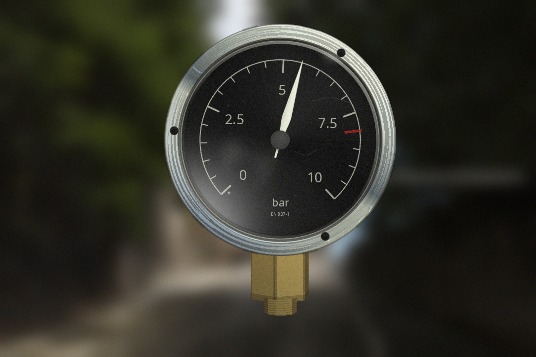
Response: 5.5 bar
